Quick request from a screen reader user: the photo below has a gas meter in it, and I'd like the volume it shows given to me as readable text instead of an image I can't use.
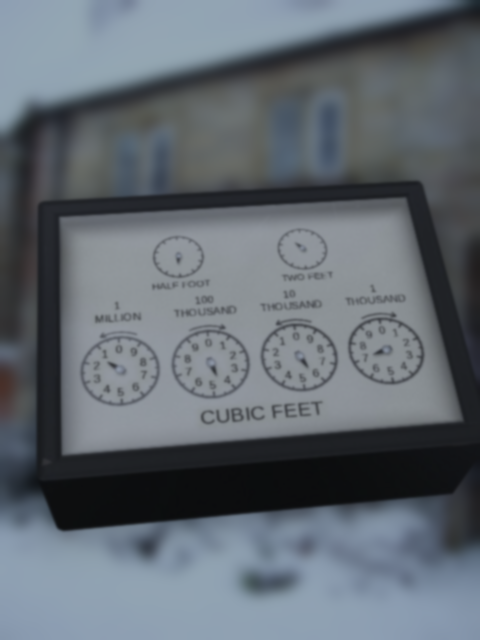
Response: 145700 ft³
